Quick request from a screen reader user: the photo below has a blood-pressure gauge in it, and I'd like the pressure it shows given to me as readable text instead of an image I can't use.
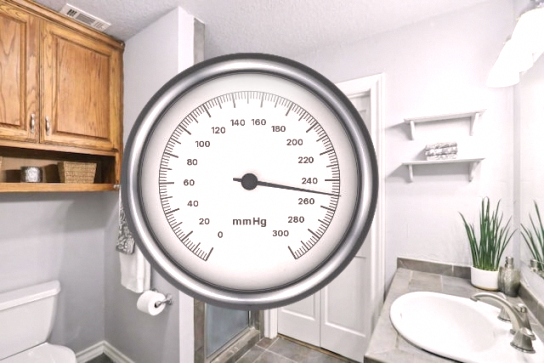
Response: 250 mmHg
